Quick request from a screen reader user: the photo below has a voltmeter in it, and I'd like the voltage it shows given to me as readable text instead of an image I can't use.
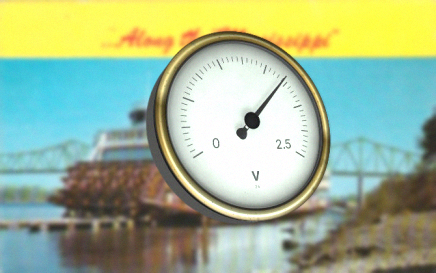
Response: 1.7 V
